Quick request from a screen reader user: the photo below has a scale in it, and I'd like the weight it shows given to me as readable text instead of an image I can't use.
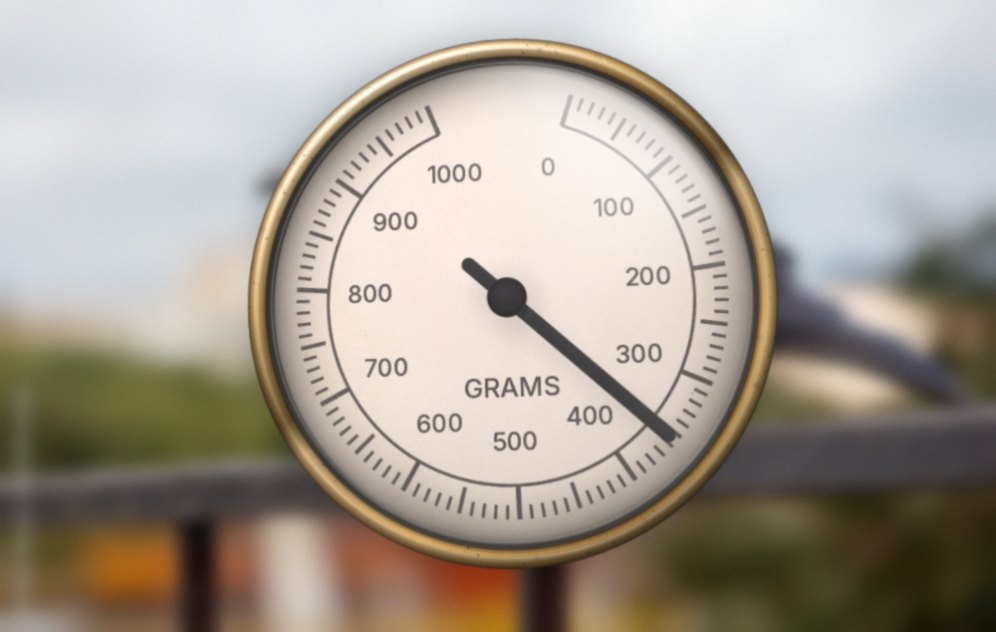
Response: 355 g
